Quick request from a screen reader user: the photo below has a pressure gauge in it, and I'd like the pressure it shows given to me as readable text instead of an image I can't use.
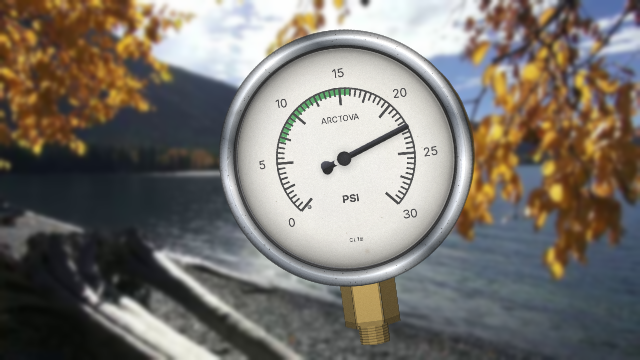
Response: 22.5 psi
